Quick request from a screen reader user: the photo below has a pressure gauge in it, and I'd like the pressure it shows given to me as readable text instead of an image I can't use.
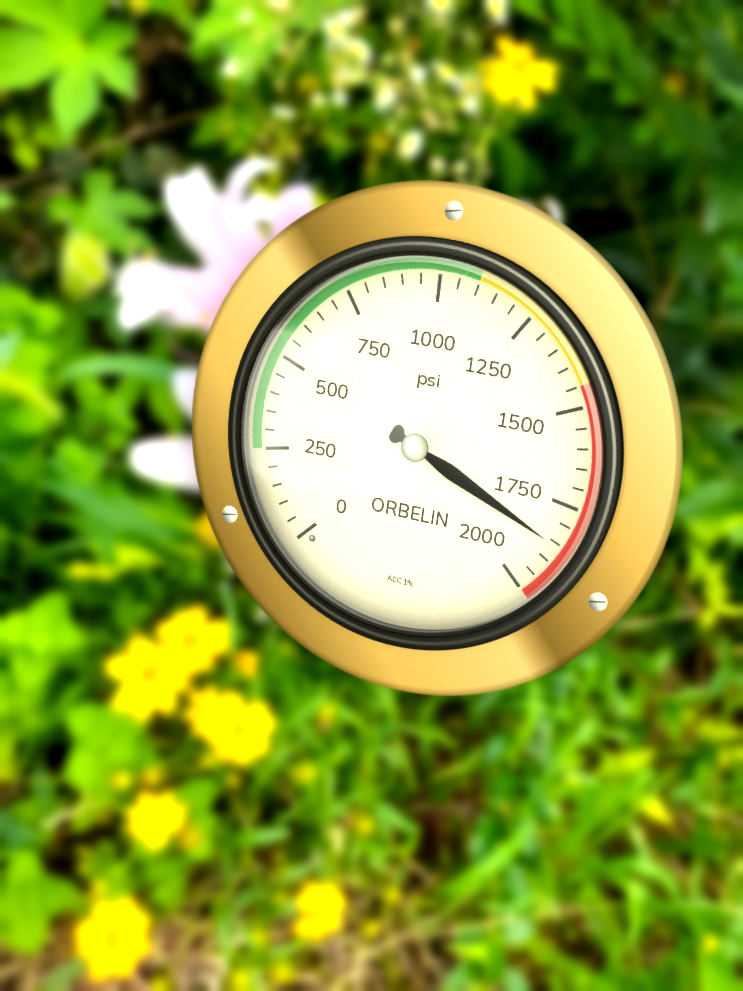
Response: 1850 psi
